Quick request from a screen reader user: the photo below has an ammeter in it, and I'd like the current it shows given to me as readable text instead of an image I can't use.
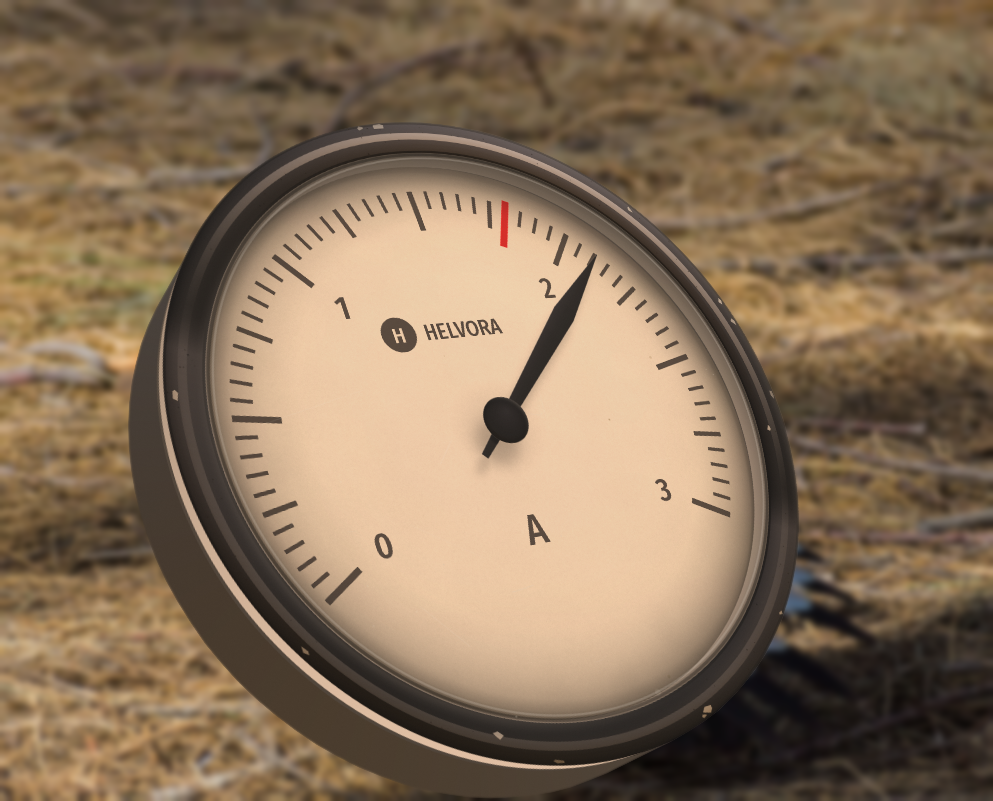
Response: 2.1 A
